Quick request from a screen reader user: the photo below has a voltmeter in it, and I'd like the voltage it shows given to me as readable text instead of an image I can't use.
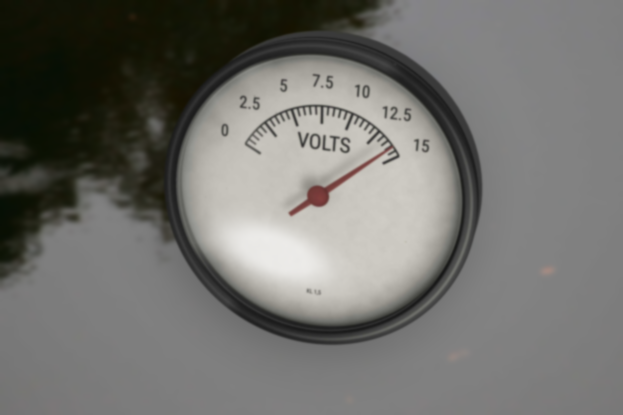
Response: 14 V
